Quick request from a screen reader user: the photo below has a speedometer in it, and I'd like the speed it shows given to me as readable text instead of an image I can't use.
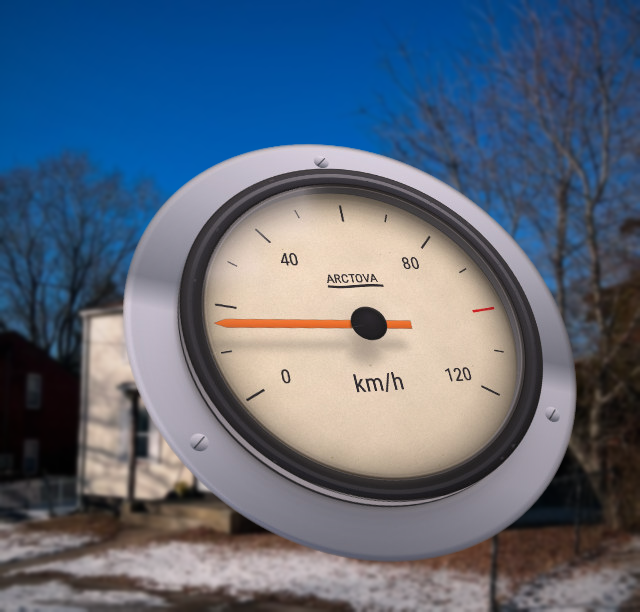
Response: 15 km/h
